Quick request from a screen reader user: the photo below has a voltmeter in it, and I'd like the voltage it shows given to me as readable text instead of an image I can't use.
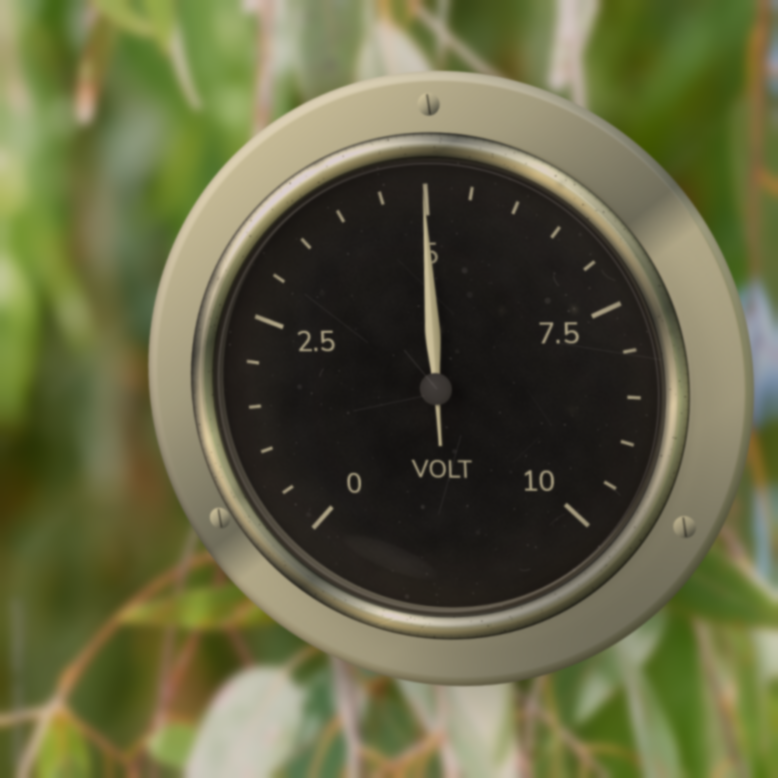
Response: 5 V
